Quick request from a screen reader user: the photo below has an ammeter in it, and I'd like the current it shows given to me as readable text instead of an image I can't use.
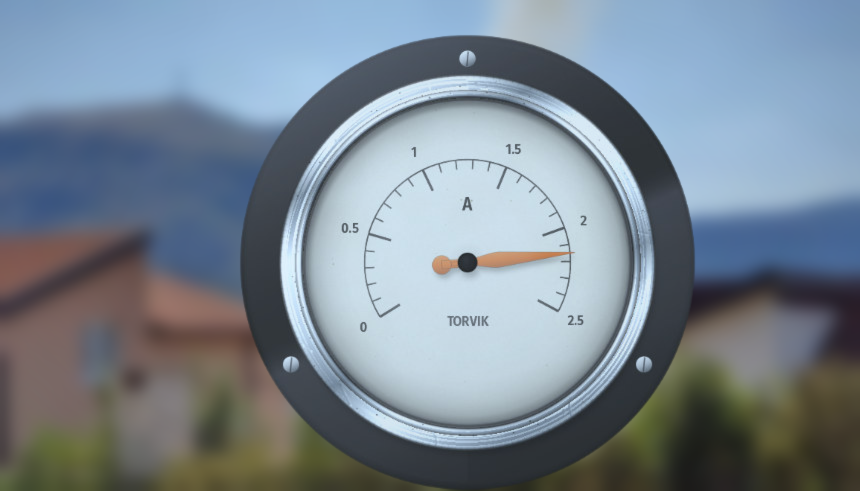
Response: 2.15 A
